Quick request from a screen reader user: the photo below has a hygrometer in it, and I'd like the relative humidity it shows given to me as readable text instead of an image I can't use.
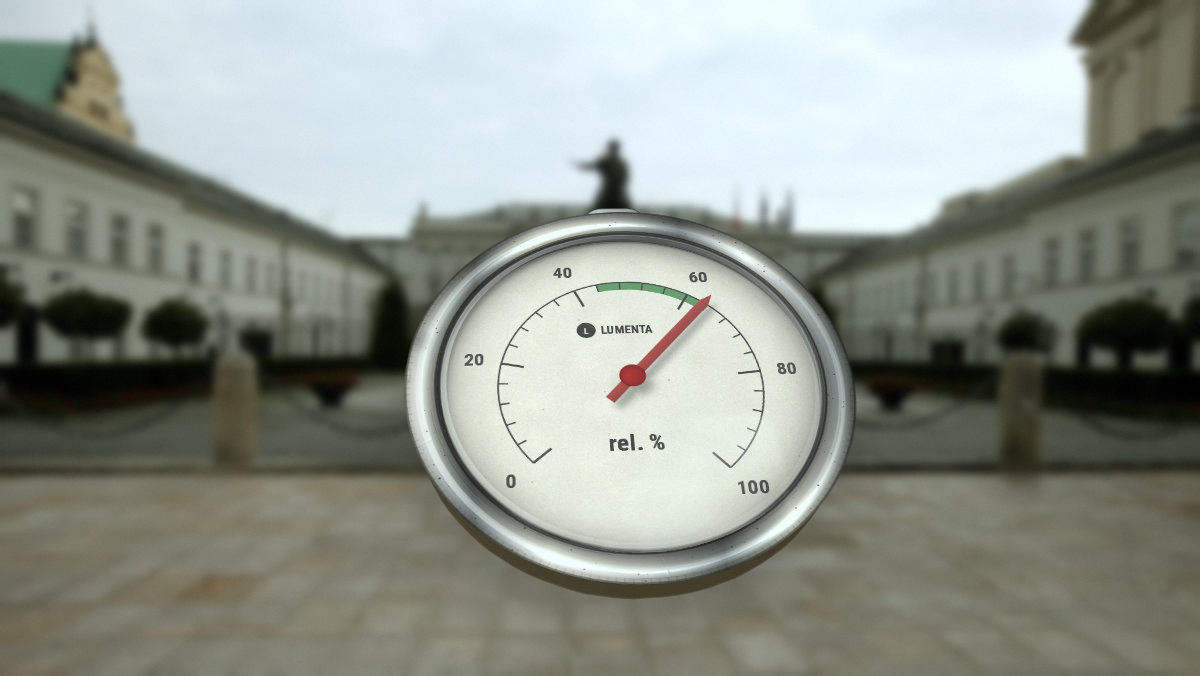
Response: 64 %
